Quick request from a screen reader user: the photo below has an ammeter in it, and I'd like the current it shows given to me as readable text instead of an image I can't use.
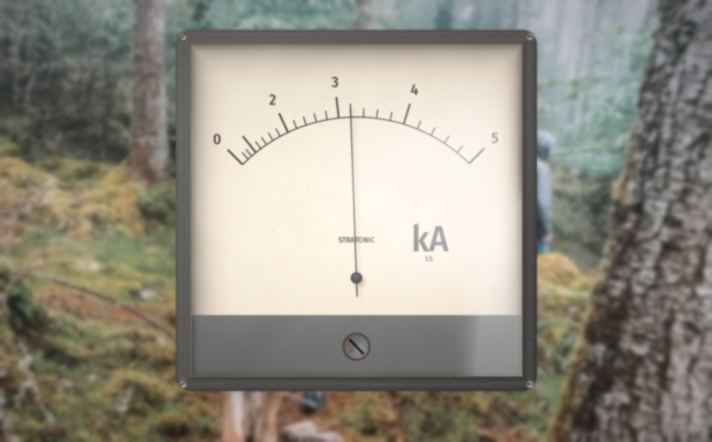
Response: 3.2 kA
